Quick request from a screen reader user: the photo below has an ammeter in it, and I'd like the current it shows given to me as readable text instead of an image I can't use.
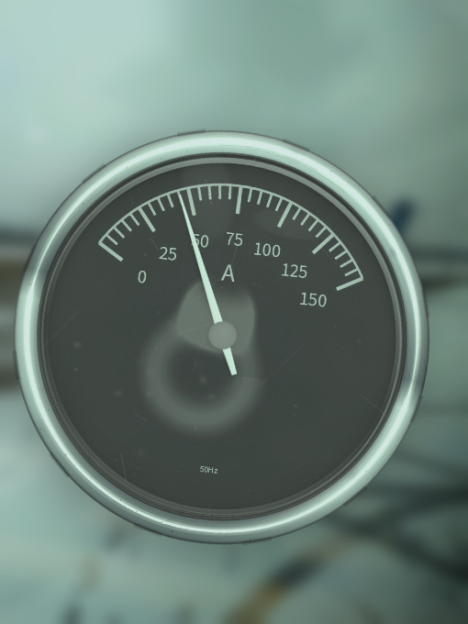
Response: 45 A
